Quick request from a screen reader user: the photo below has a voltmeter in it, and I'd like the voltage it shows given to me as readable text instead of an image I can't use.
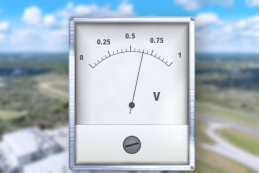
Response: 0.65 V
